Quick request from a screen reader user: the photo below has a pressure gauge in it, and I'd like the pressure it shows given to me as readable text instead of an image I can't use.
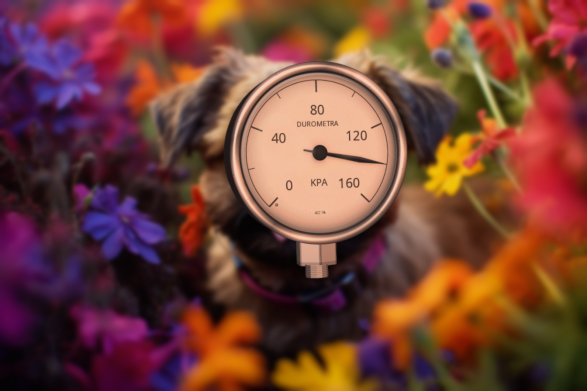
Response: 140 kPa
